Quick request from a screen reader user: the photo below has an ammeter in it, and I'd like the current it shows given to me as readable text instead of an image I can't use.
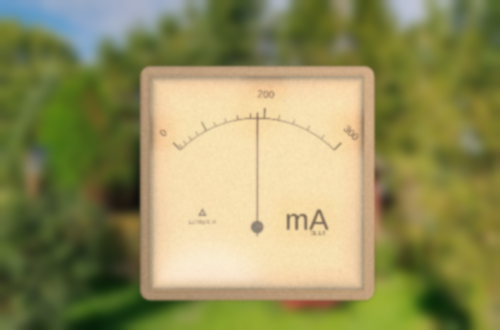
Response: 190 mA
